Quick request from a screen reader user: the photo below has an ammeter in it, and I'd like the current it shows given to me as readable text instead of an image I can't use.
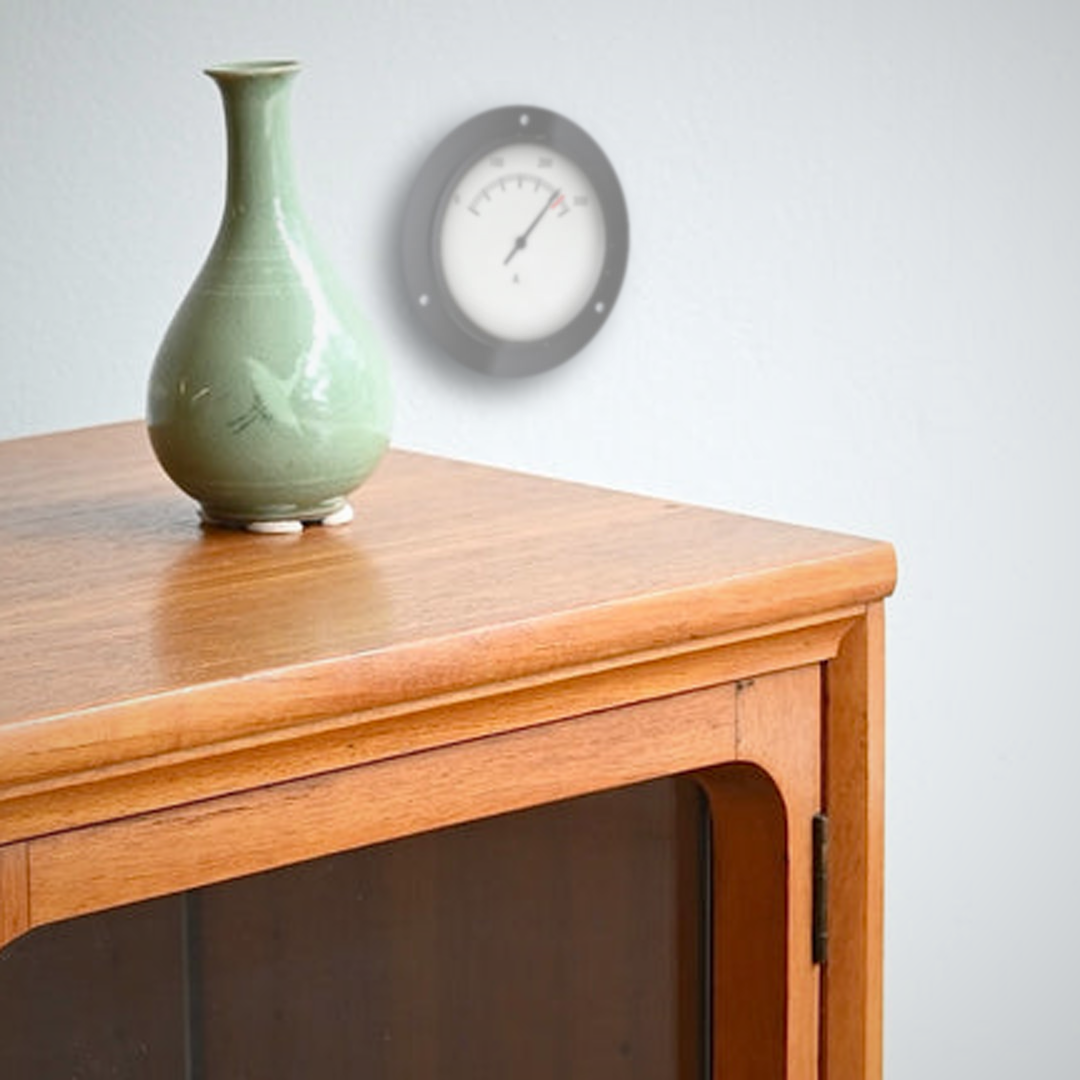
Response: 250 A
